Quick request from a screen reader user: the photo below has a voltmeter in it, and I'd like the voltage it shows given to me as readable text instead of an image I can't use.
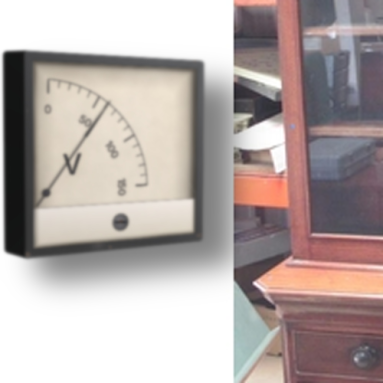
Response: 60 V
